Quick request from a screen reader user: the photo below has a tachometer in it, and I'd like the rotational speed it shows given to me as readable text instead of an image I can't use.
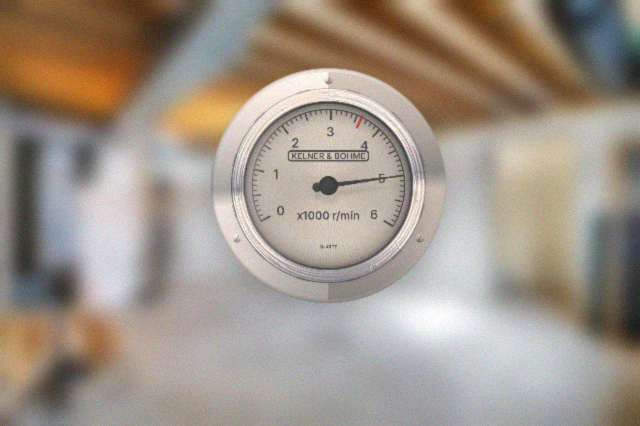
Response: 5000 rpm
